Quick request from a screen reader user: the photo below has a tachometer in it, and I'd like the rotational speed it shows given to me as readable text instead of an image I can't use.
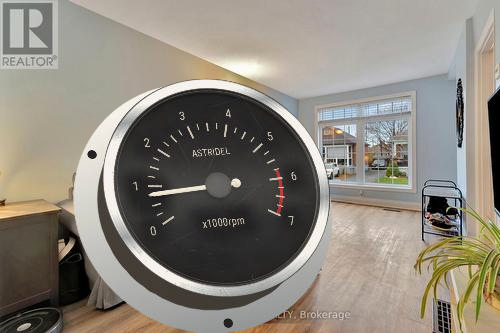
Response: 750 rpm
